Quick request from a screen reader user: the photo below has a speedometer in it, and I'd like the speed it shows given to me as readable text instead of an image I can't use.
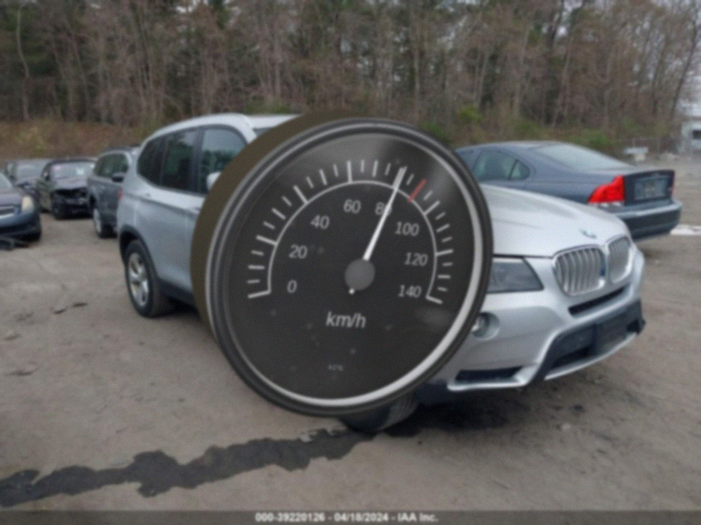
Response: 80 km/h
